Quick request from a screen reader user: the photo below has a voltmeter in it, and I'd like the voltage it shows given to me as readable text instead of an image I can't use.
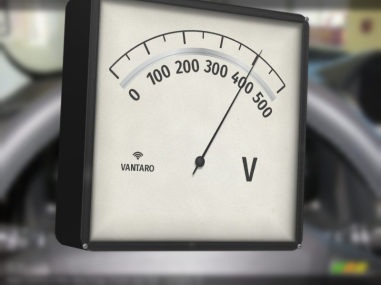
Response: 400 V
